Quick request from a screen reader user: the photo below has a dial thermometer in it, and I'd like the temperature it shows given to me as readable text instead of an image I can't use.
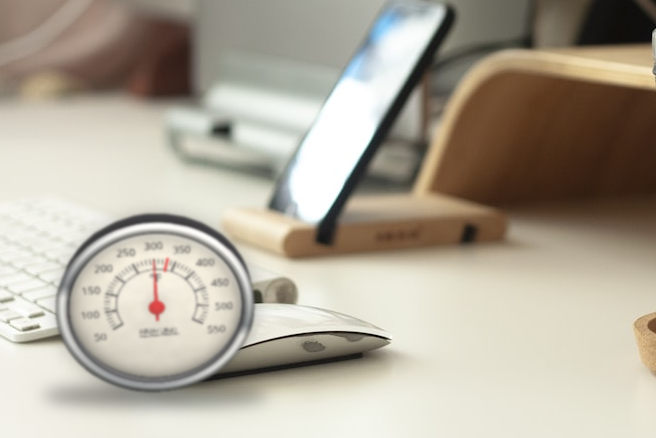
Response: 300 °F
